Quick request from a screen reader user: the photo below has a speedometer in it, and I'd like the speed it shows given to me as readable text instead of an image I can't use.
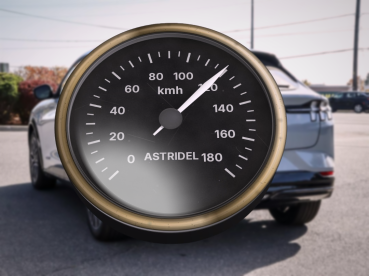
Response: 120 km/h
